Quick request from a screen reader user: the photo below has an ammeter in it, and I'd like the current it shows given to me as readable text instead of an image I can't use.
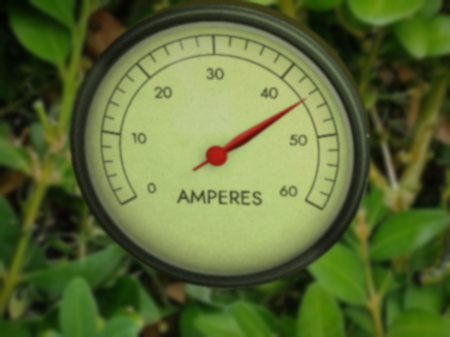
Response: 44 A
